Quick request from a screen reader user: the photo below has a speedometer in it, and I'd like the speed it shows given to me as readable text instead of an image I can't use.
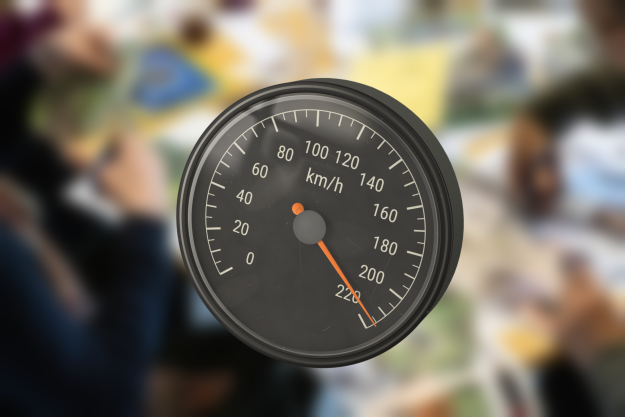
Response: 215 km/h
